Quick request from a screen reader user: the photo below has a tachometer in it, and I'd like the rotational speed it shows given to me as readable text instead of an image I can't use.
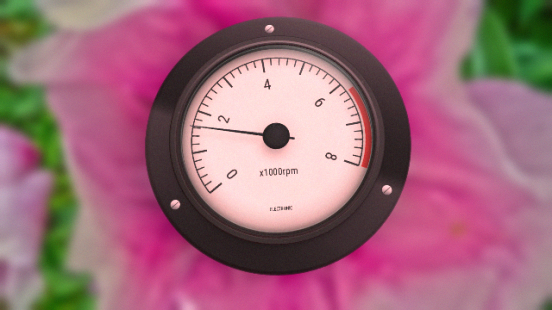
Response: 1600 rpm
